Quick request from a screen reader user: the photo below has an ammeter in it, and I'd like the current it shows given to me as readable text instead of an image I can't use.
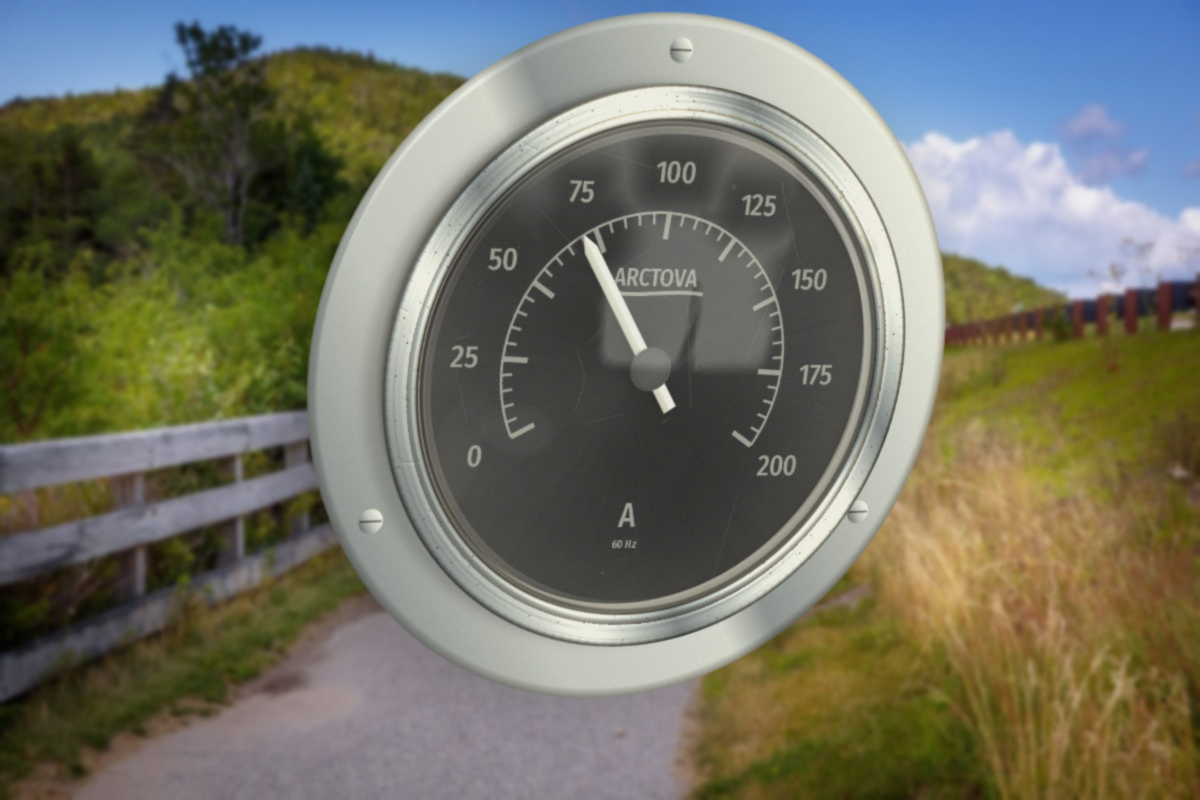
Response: 70 A
